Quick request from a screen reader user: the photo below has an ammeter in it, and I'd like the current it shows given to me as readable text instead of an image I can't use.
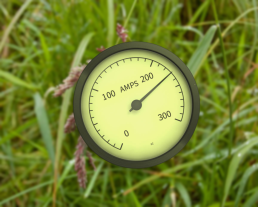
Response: 230 A
